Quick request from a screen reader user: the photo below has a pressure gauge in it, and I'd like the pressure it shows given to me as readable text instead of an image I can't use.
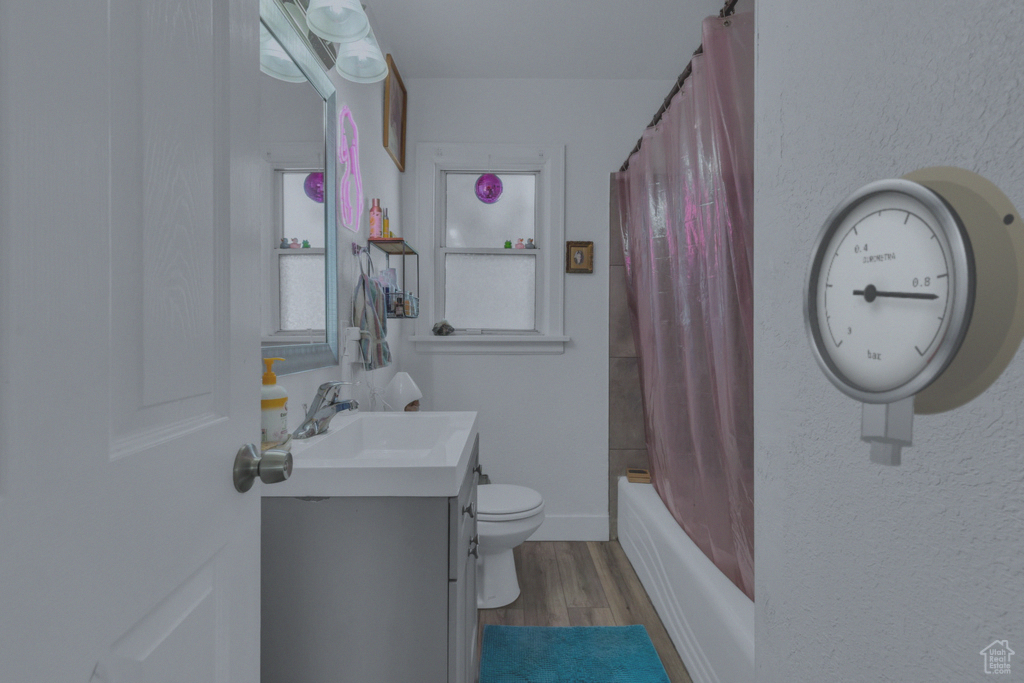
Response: 0.85 bar
